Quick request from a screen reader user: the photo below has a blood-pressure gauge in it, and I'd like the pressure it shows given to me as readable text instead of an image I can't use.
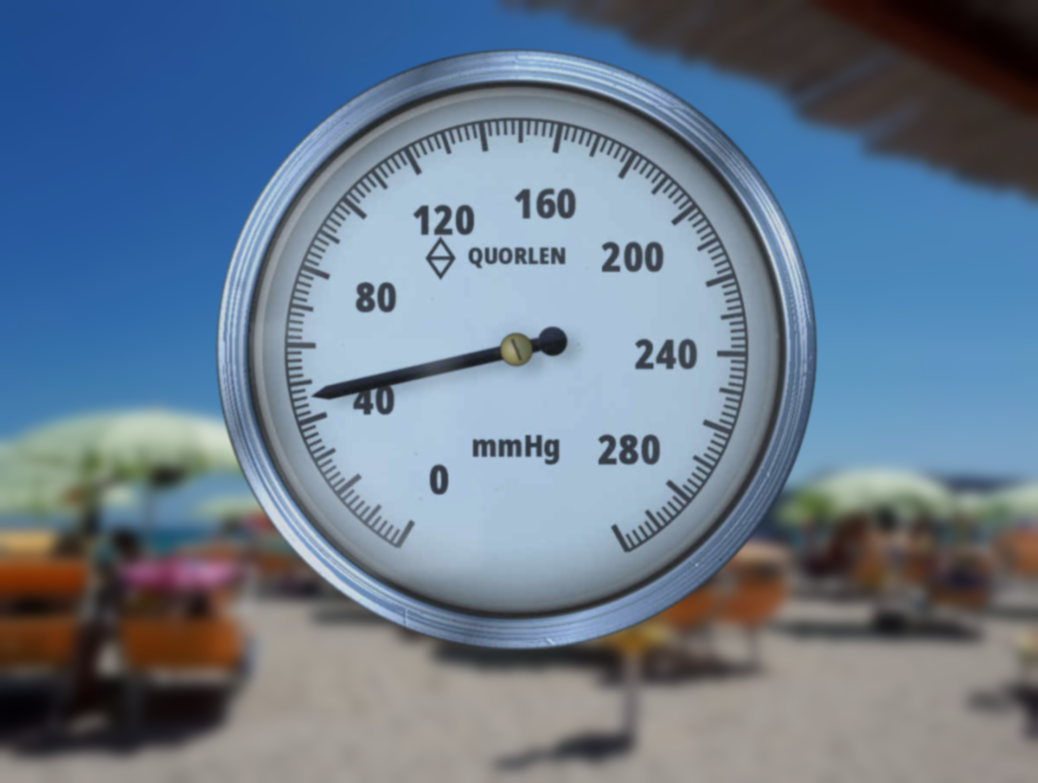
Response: 46 mmHg
